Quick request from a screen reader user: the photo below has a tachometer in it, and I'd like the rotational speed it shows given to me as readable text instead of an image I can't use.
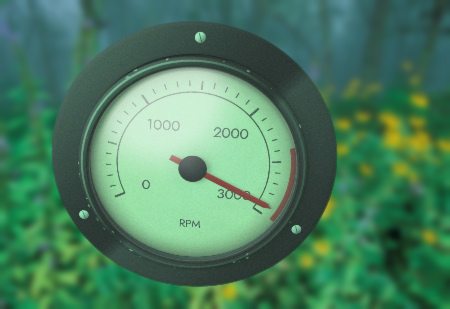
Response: 2900 rpm
